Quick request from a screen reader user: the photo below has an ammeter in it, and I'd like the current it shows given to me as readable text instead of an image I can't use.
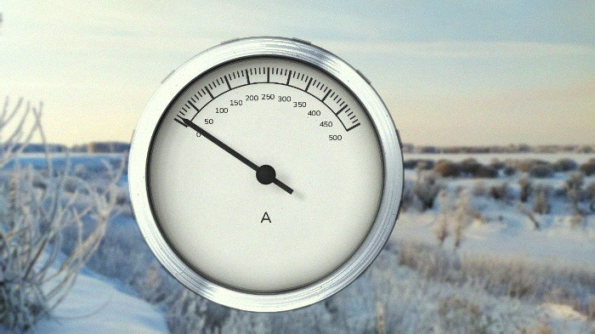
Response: 10 A
